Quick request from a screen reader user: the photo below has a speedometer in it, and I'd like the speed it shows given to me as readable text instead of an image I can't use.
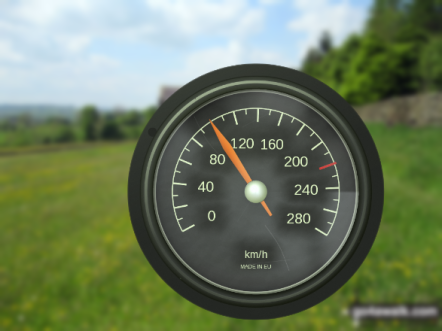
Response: 100 km/h
